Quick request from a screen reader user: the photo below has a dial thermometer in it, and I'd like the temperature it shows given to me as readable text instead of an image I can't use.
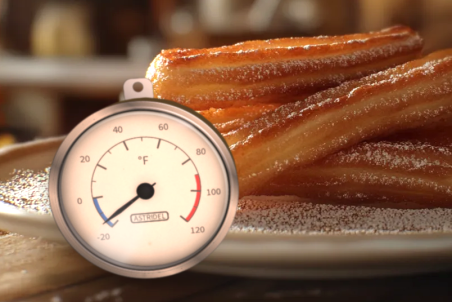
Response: -15 °F
